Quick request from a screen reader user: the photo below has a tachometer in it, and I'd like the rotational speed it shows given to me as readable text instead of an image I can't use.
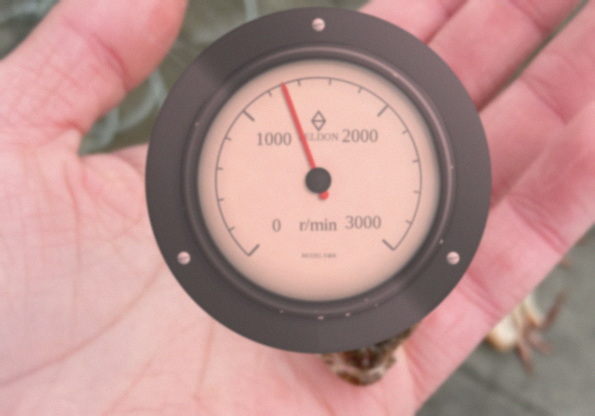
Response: 1300 rpm
